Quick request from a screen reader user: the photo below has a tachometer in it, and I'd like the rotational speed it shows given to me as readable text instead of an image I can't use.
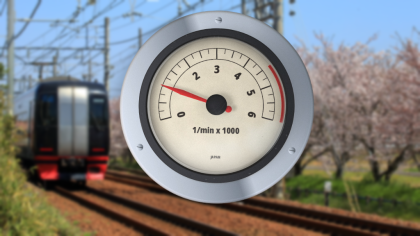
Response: 1000 rpm
